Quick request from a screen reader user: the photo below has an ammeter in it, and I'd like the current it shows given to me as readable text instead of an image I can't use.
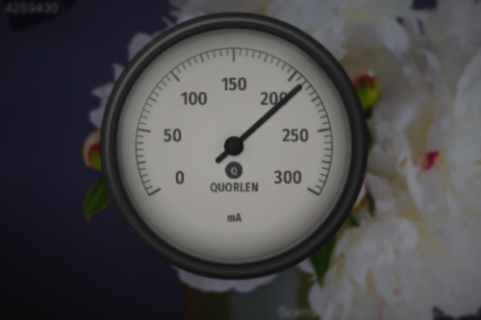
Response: 210 mA
